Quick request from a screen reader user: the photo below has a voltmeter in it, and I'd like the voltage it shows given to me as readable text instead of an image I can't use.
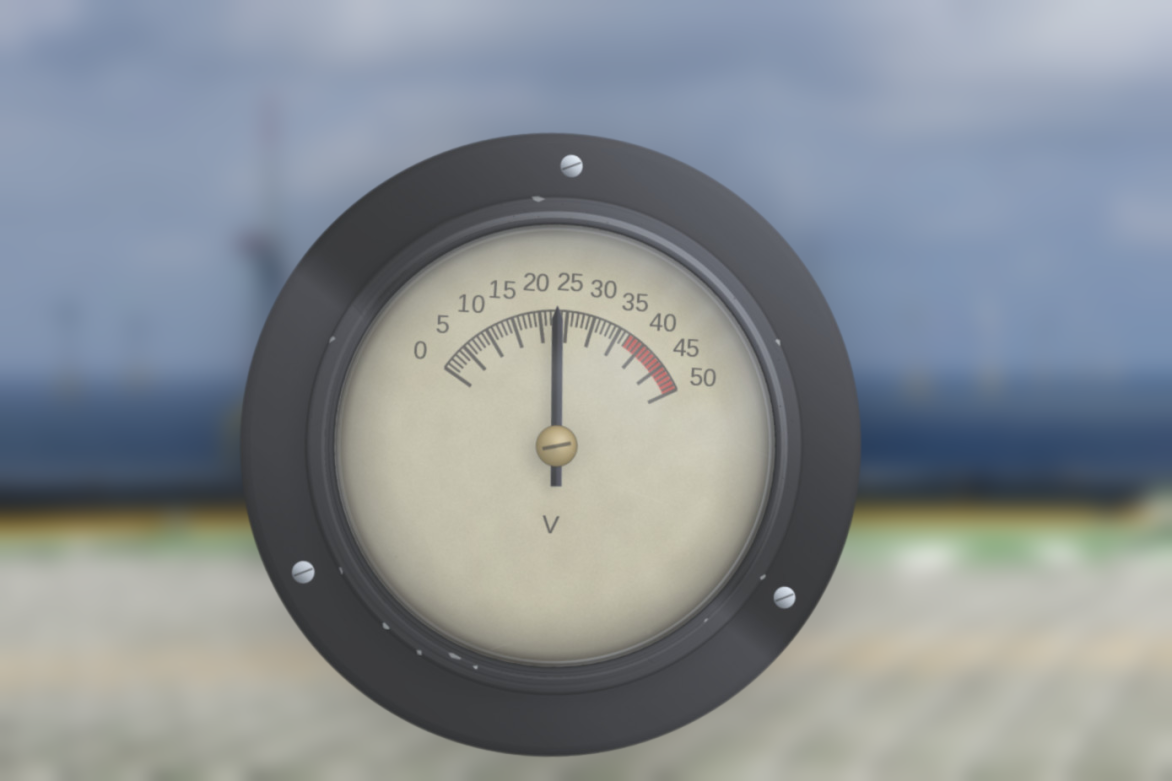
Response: 23 V
